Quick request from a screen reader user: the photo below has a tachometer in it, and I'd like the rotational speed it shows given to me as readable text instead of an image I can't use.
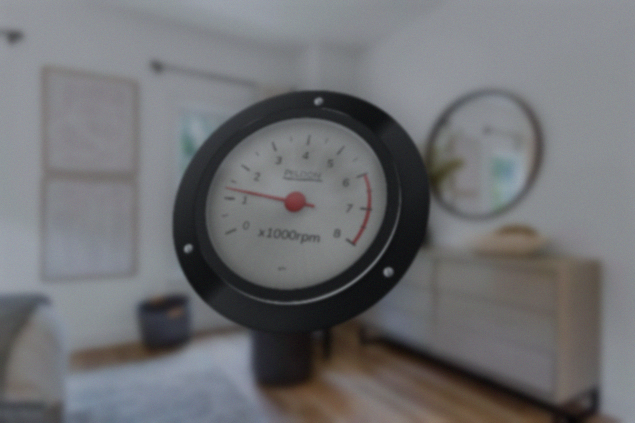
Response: 1250 rpm
